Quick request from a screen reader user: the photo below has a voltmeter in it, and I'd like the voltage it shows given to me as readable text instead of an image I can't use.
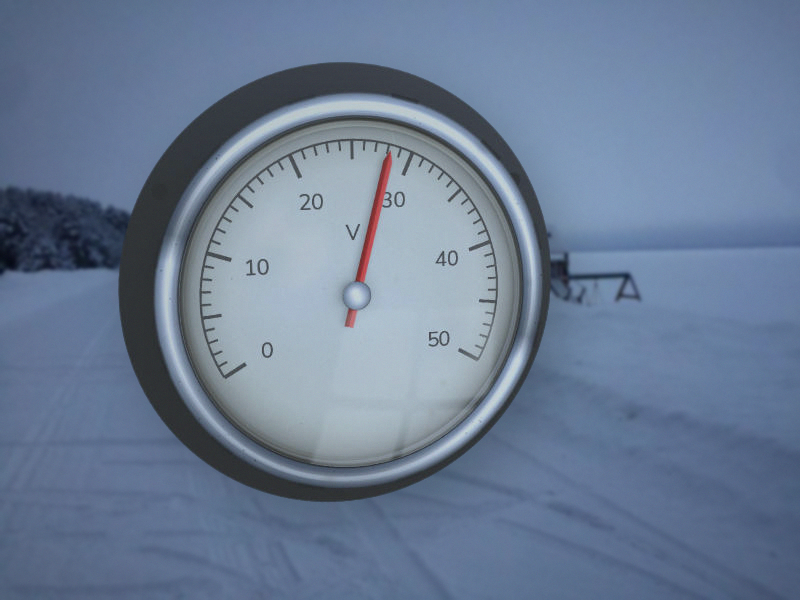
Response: 28 V
